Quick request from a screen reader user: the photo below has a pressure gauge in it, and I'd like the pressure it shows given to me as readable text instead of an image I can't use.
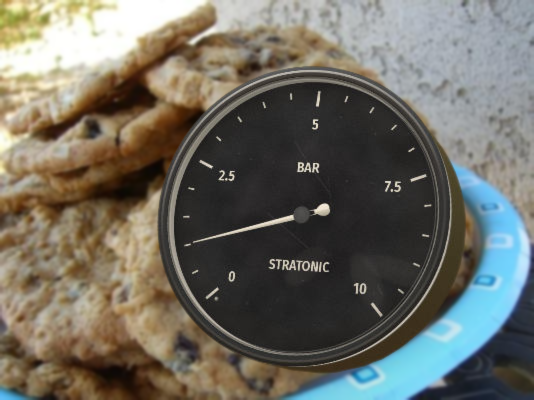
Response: 1 bar
